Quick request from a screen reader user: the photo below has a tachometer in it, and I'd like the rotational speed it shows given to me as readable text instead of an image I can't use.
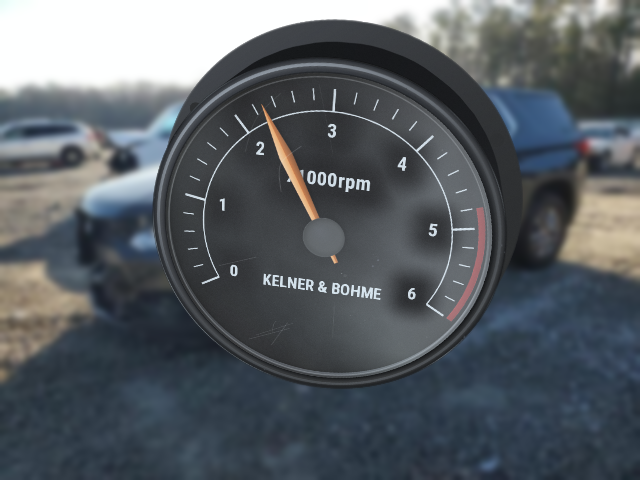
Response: 2300 rpm
